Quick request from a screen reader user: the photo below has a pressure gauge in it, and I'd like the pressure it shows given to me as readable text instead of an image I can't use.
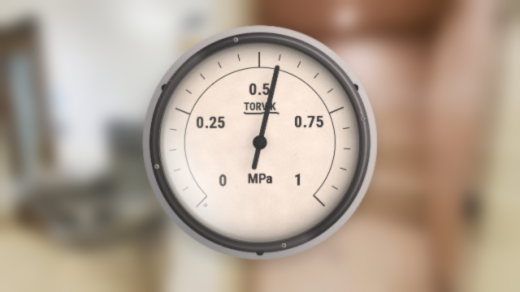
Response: 0.55 MPa
